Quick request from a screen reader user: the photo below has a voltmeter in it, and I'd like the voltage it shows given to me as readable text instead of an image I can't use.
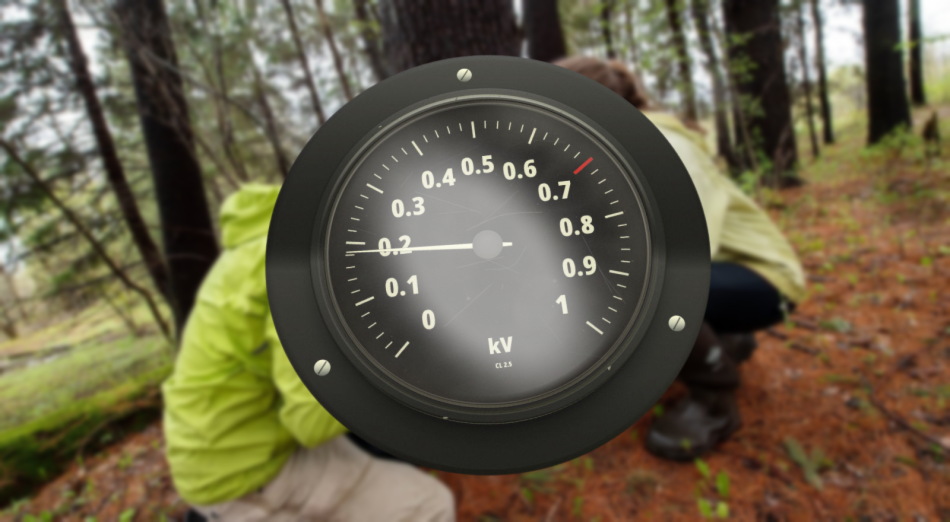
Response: 0.18 kV
